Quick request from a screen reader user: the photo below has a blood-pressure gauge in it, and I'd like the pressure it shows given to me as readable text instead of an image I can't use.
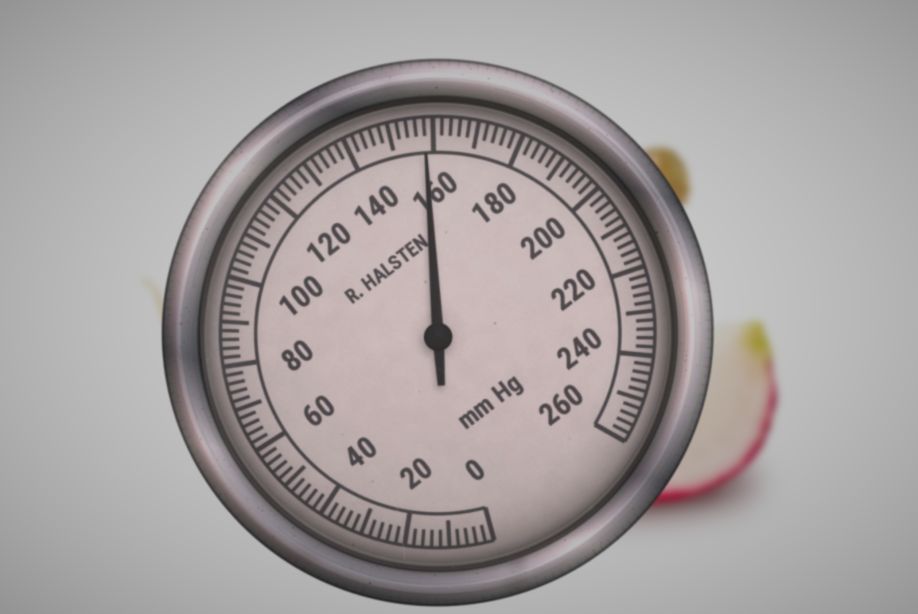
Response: 158 mmHg
